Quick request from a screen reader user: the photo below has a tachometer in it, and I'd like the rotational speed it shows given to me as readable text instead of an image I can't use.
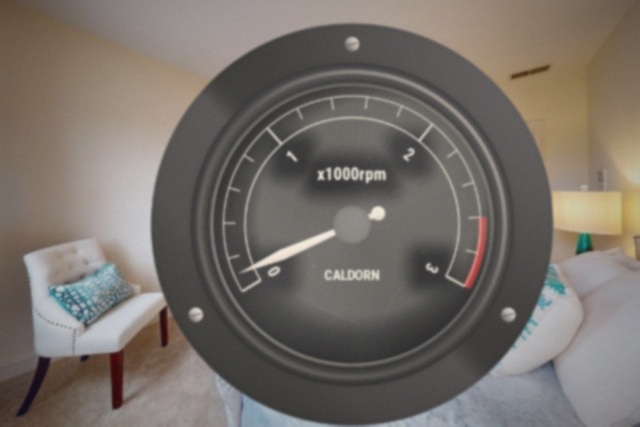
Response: 100 rpm
